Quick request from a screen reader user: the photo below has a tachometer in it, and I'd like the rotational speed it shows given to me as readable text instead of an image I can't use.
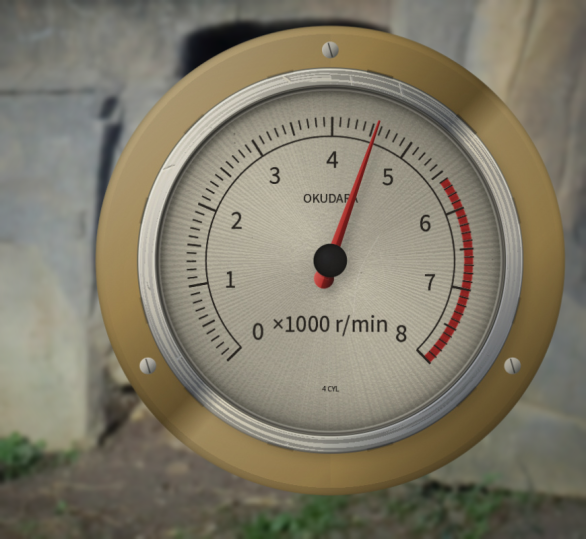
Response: 4550 rpm
